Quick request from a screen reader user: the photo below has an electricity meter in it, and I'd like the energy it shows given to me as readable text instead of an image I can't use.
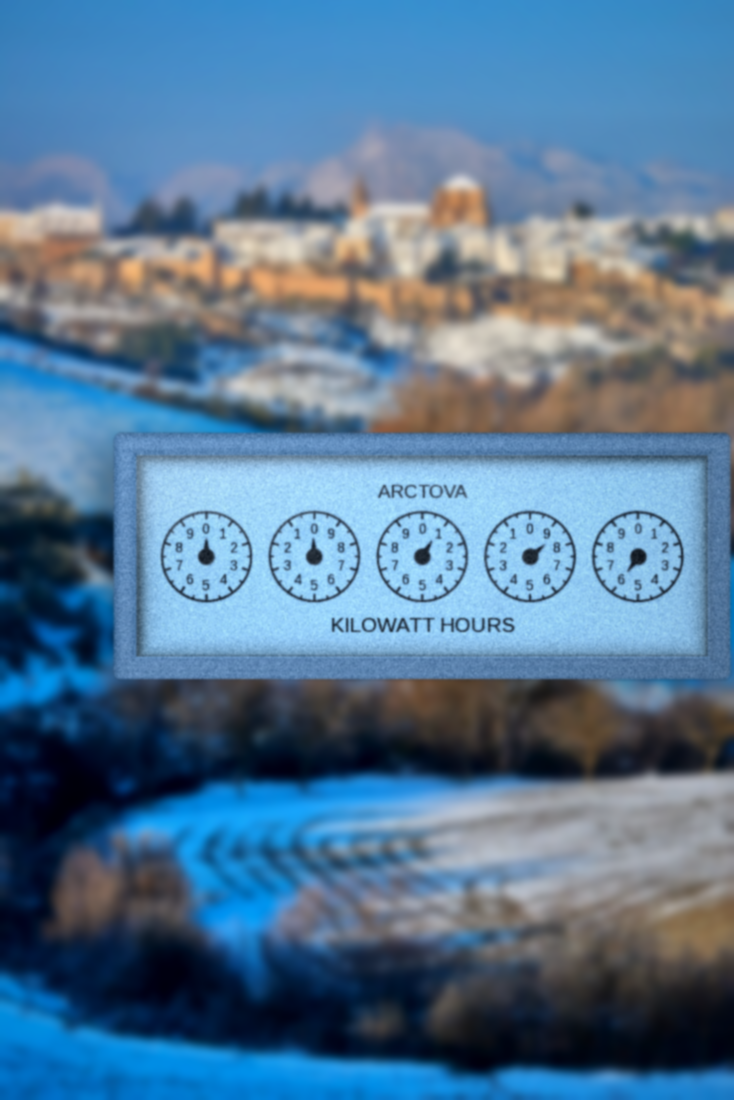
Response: 86 kWh
